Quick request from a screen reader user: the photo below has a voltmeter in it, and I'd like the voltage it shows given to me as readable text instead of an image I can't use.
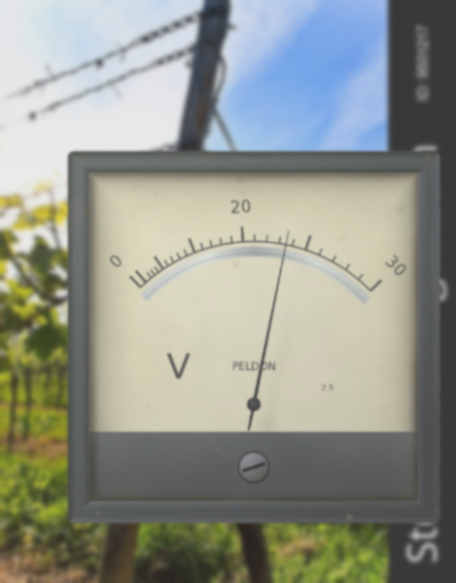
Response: 23.5 V
